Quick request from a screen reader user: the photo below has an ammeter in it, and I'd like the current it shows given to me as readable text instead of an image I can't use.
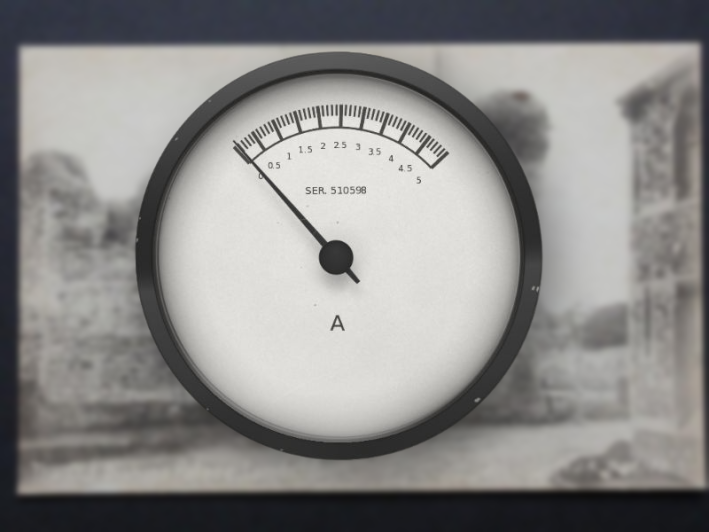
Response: 0.1 A
